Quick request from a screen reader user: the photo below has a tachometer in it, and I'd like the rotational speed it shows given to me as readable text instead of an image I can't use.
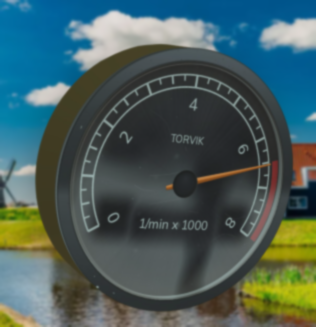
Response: 6500 rpm
